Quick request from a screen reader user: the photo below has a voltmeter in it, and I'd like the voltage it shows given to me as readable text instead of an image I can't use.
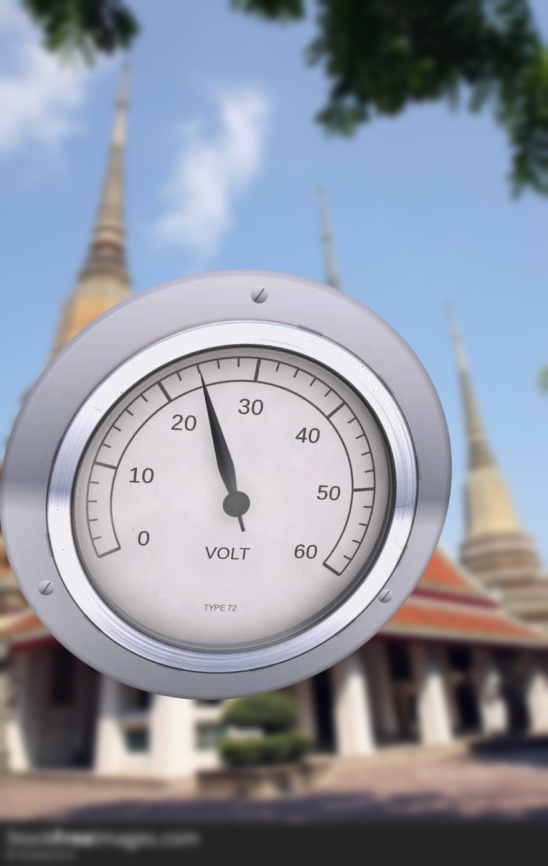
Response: 24 V
